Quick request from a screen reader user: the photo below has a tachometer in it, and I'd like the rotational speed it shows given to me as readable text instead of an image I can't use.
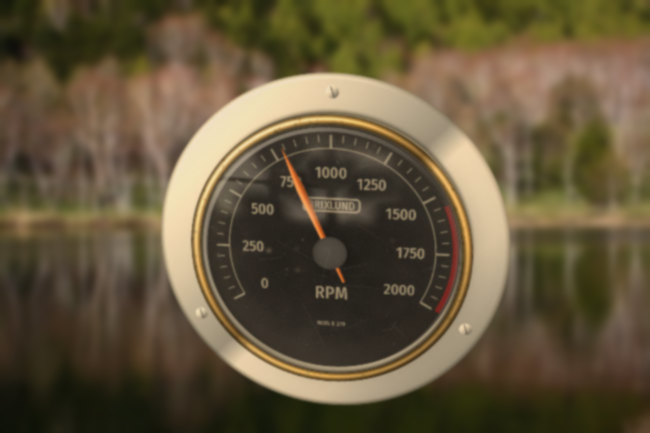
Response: 800 rpm
